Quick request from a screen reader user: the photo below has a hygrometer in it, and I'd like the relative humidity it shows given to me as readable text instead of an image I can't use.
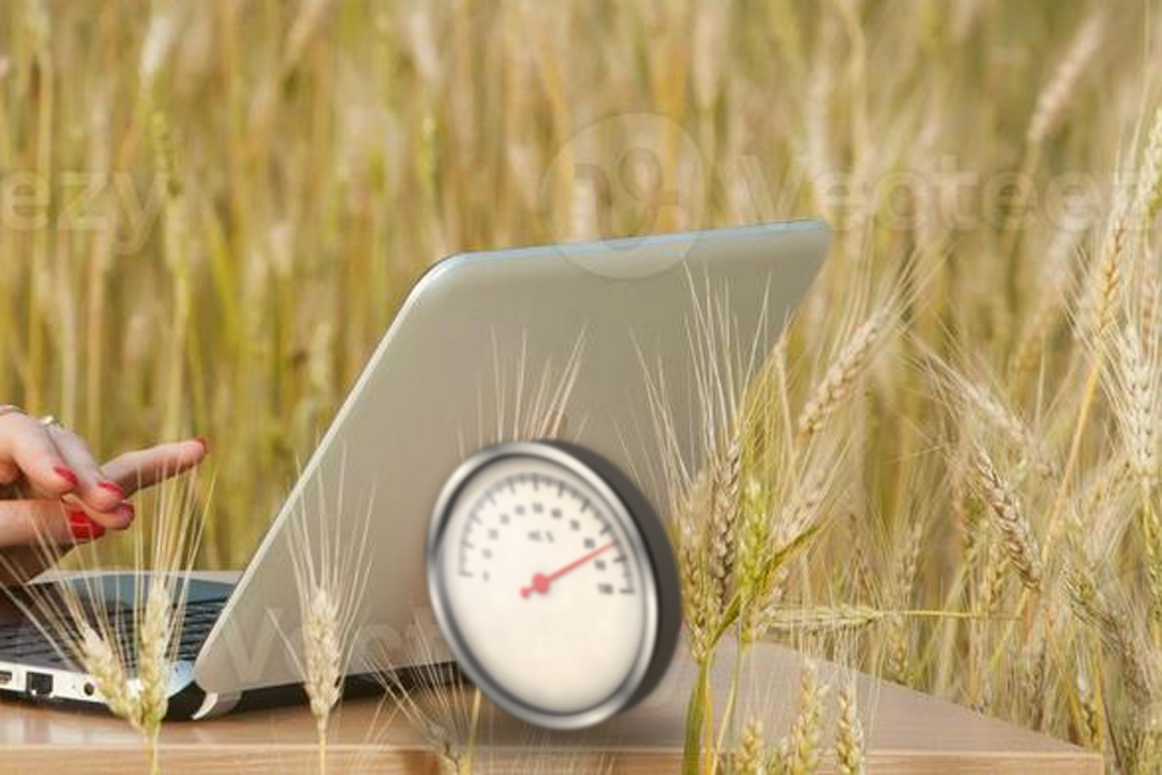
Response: 85 %
